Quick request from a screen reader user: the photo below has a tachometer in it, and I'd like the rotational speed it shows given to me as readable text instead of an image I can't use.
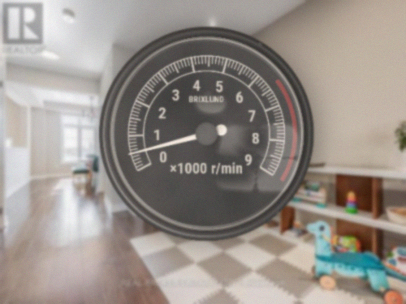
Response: 500 rpm
